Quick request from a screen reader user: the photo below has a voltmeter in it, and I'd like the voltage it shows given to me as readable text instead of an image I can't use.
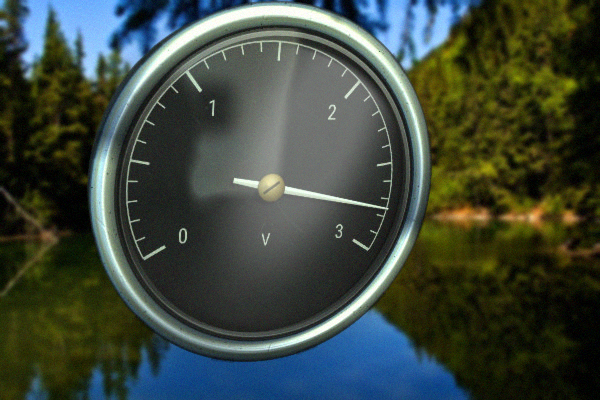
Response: 2.75 V
